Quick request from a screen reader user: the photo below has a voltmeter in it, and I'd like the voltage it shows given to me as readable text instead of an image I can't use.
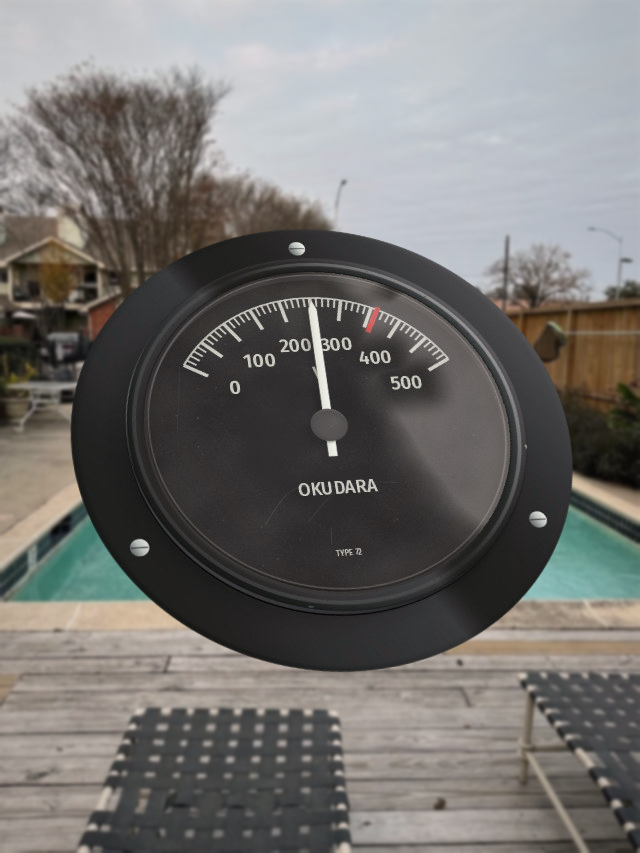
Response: 250 V
